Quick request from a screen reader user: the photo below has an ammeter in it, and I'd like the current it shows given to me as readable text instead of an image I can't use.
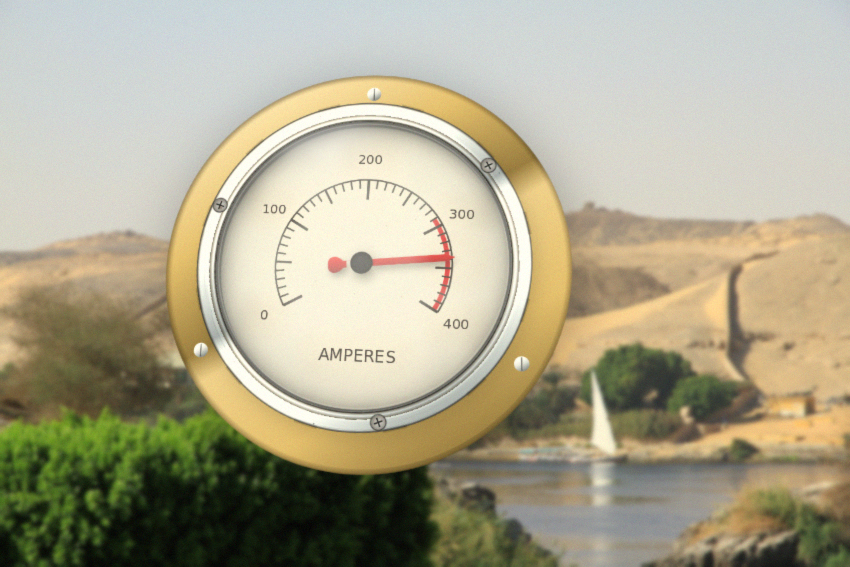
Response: 340 A
